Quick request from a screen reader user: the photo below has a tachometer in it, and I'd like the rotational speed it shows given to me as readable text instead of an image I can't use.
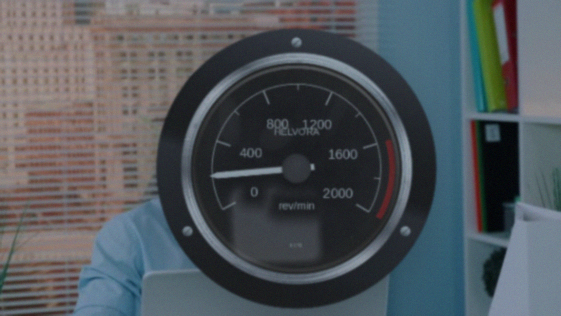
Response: 200 rpm
